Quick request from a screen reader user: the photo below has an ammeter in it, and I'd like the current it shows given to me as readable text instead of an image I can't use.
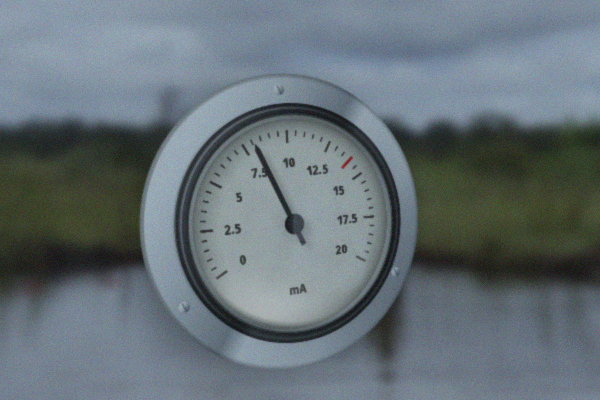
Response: 8 mA
